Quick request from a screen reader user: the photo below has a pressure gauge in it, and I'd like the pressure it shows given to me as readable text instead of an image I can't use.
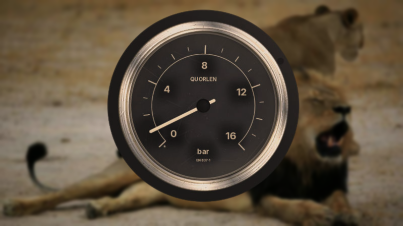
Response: 1 bar
